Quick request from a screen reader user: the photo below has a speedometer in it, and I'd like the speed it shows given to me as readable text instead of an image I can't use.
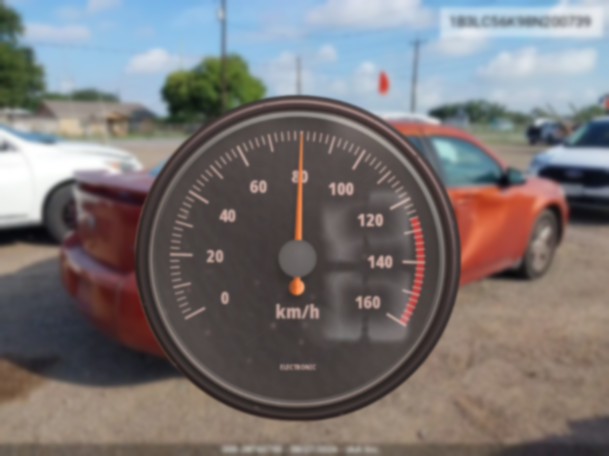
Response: 80 km/h
